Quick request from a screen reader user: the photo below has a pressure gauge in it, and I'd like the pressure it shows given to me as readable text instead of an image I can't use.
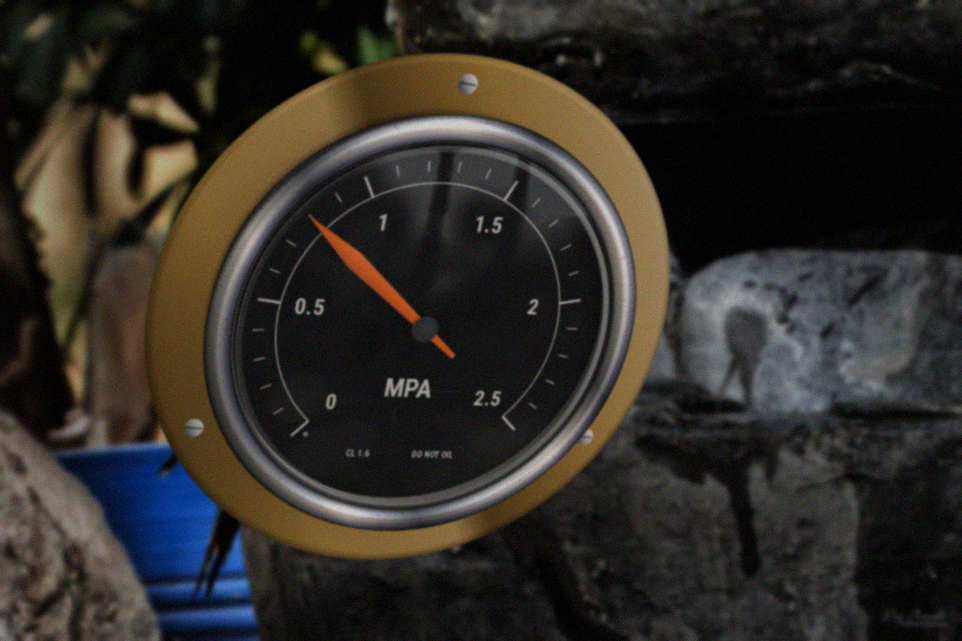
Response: 0.8 MPa
